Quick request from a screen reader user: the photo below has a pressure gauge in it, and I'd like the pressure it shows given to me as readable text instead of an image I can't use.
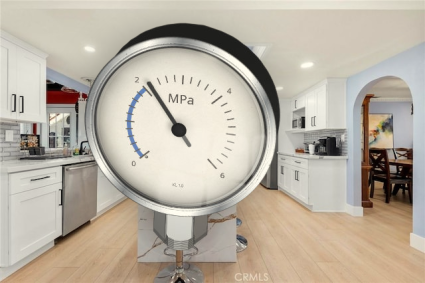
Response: 2.2 MPa
